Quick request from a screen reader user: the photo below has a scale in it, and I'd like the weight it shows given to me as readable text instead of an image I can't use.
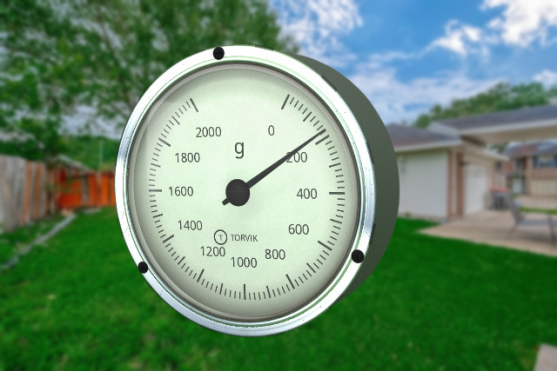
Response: 180 g
